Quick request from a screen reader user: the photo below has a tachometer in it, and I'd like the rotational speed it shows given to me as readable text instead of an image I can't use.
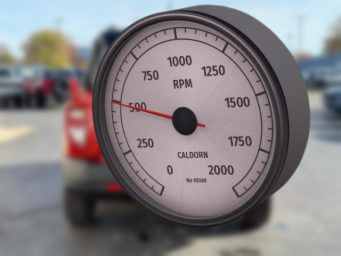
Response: 500 rpm
